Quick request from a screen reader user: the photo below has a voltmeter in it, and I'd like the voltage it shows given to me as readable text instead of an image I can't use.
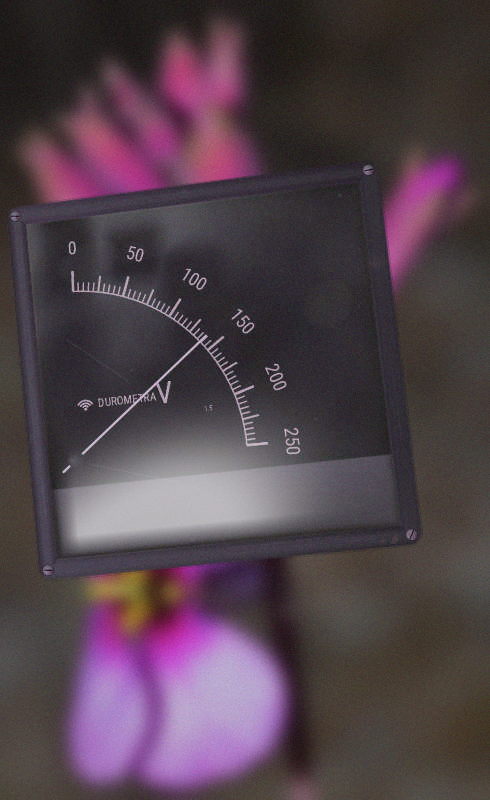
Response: 140 V
